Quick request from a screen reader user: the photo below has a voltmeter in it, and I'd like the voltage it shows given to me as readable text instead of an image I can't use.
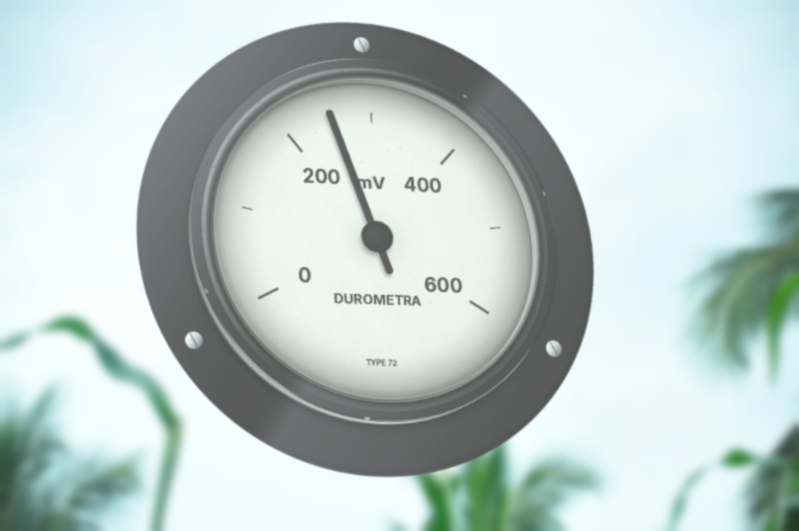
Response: 250 mV
